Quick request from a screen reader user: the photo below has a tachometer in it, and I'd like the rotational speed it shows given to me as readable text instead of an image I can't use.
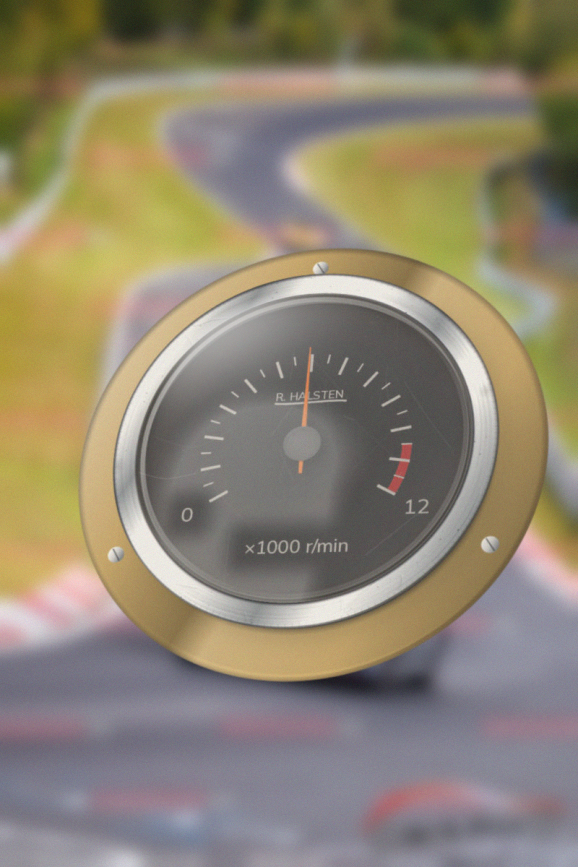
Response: 6000 rpm
